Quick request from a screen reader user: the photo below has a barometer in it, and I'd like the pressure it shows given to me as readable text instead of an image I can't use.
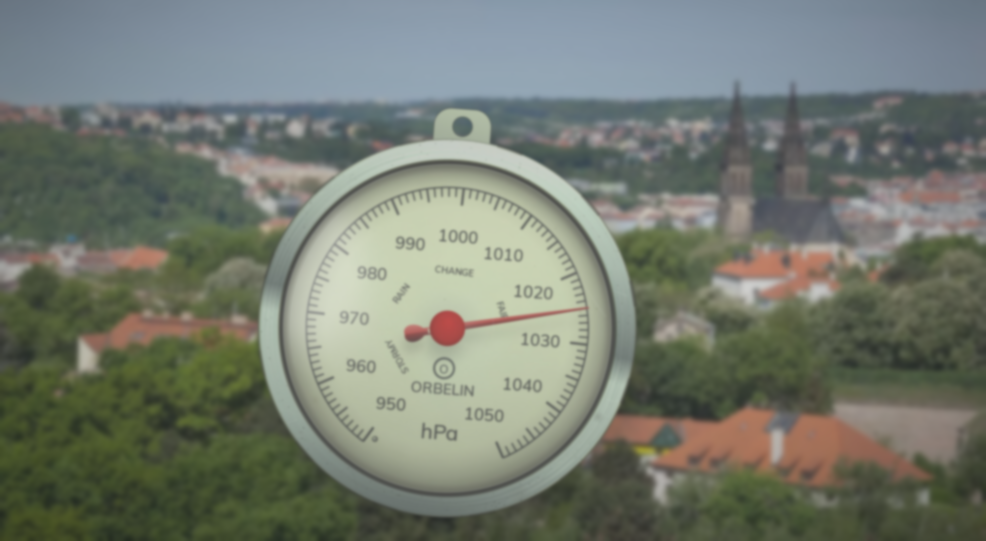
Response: 1025 hPa
